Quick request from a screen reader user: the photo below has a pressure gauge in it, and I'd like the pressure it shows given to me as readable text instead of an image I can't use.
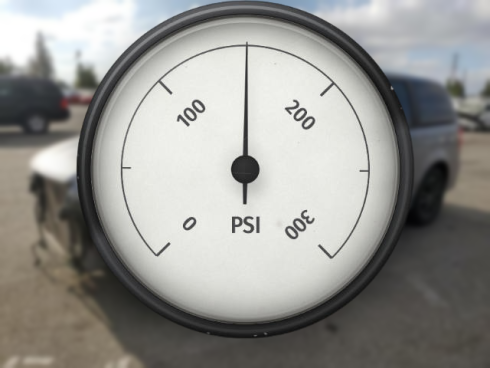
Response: 150 psi
